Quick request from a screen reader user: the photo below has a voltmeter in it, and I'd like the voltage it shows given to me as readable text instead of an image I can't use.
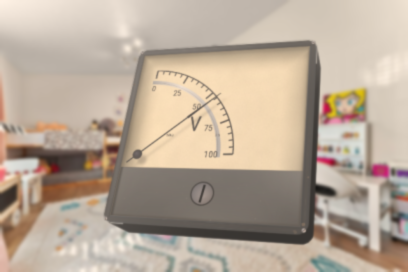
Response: 55 V
